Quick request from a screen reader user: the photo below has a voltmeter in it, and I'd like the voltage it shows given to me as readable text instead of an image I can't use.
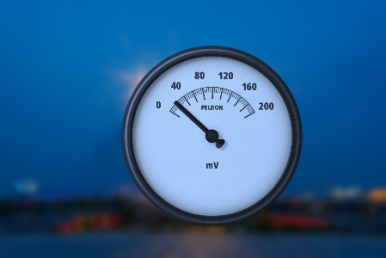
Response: 20 mV
